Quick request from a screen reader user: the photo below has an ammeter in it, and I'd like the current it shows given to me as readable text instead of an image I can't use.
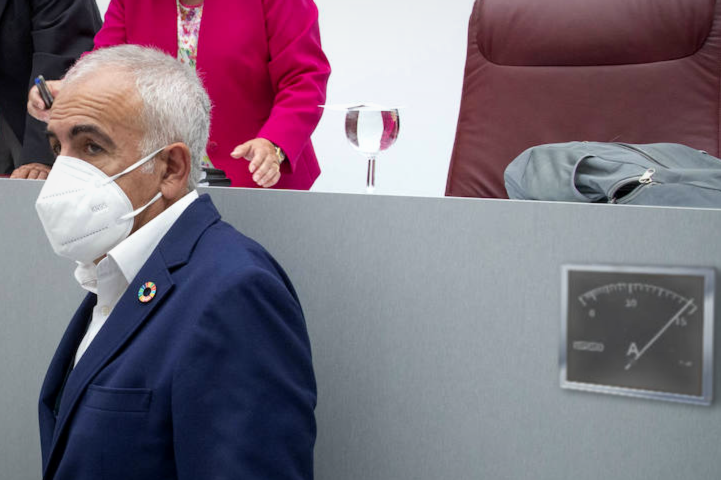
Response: 14.5 A
